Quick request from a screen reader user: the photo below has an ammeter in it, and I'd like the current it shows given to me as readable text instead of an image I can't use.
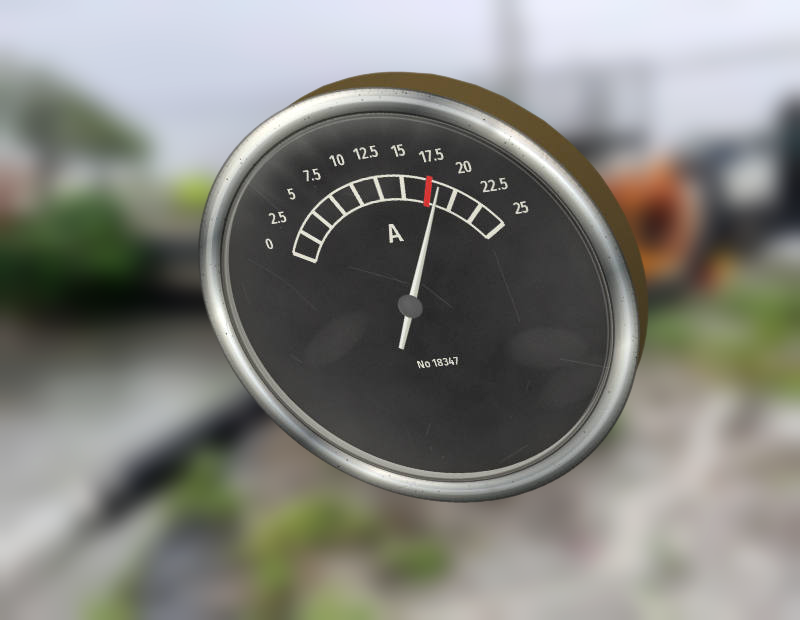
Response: 18.75 A
